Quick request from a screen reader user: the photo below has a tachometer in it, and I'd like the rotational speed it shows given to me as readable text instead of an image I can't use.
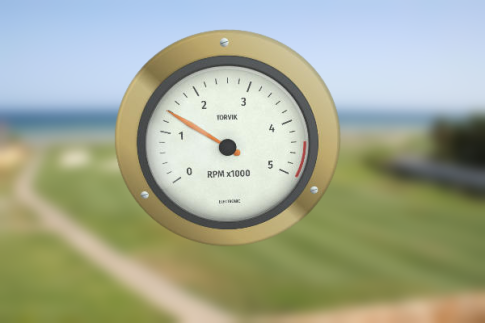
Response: 1400 rpm
